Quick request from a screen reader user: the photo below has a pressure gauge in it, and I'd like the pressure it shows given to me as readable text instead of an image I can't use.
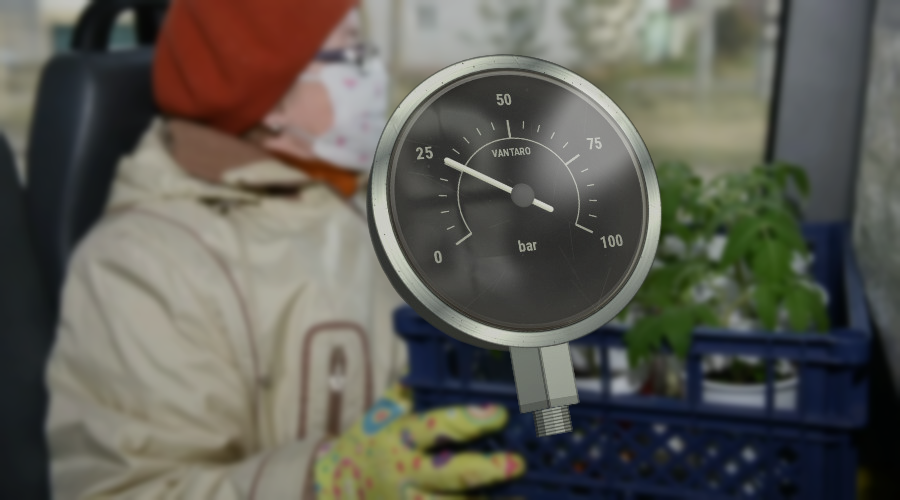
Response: 25 bar
